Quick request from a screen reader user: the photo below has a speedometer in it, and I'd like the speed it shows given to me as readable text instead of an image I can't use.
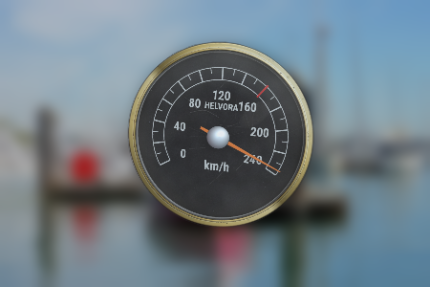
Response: 235 km/h
